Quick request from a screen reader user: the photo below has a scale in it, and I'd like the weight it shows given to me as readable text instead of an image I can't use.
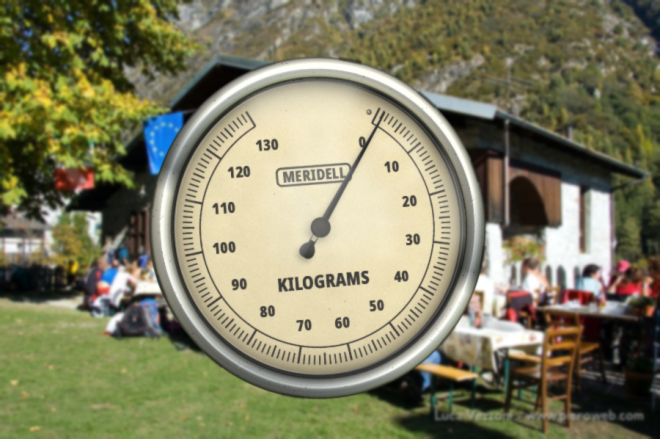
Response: 1 kg
